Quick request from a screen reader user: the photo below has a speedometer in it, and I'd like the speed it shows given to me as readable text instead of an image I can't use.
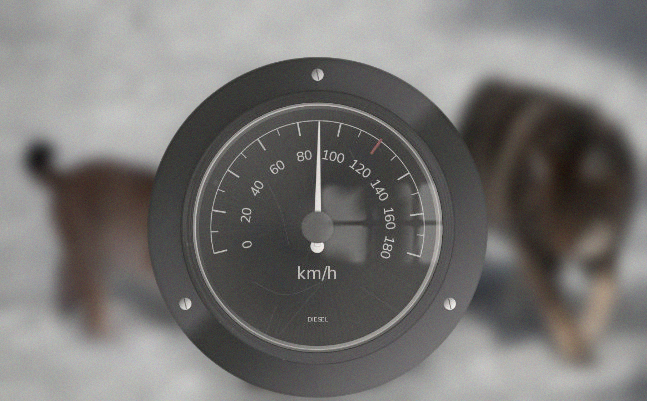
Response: 90 km/h
